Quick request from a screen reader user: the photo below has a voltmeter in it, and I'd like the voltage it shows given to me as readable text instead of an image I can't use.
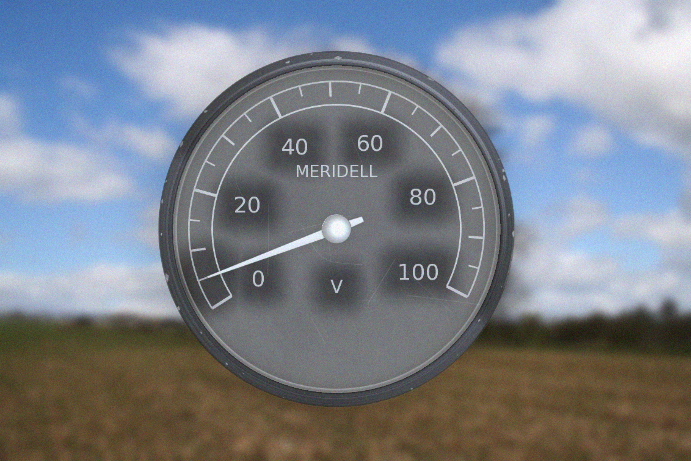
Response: 5 V
